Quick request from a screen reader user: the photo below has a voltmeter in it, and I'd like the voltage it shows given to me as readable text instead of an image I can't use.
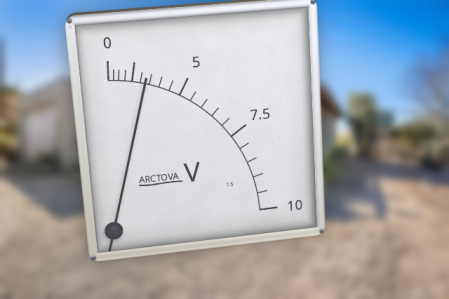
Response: 3.25 V
